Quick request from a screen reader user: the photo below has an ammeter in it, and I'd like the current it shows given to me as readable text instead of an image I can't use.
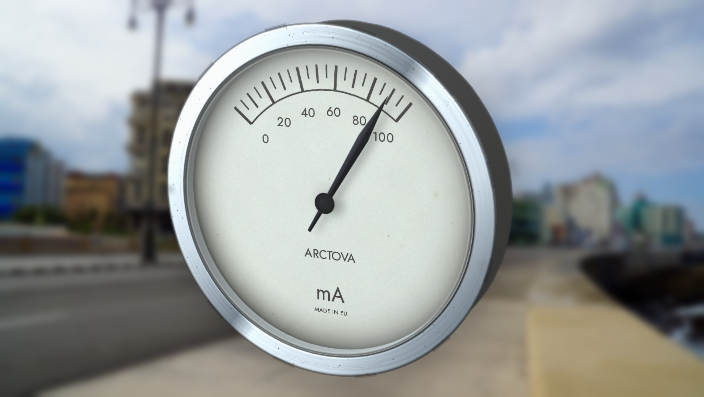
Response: 90 mA
